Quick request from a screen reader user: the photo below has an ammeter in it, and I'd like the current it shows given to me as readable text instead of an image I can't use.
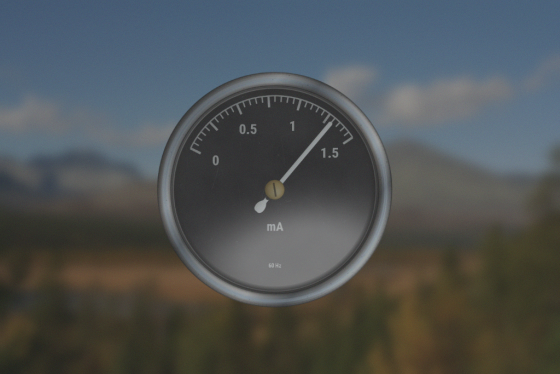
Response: 1.3 mA
